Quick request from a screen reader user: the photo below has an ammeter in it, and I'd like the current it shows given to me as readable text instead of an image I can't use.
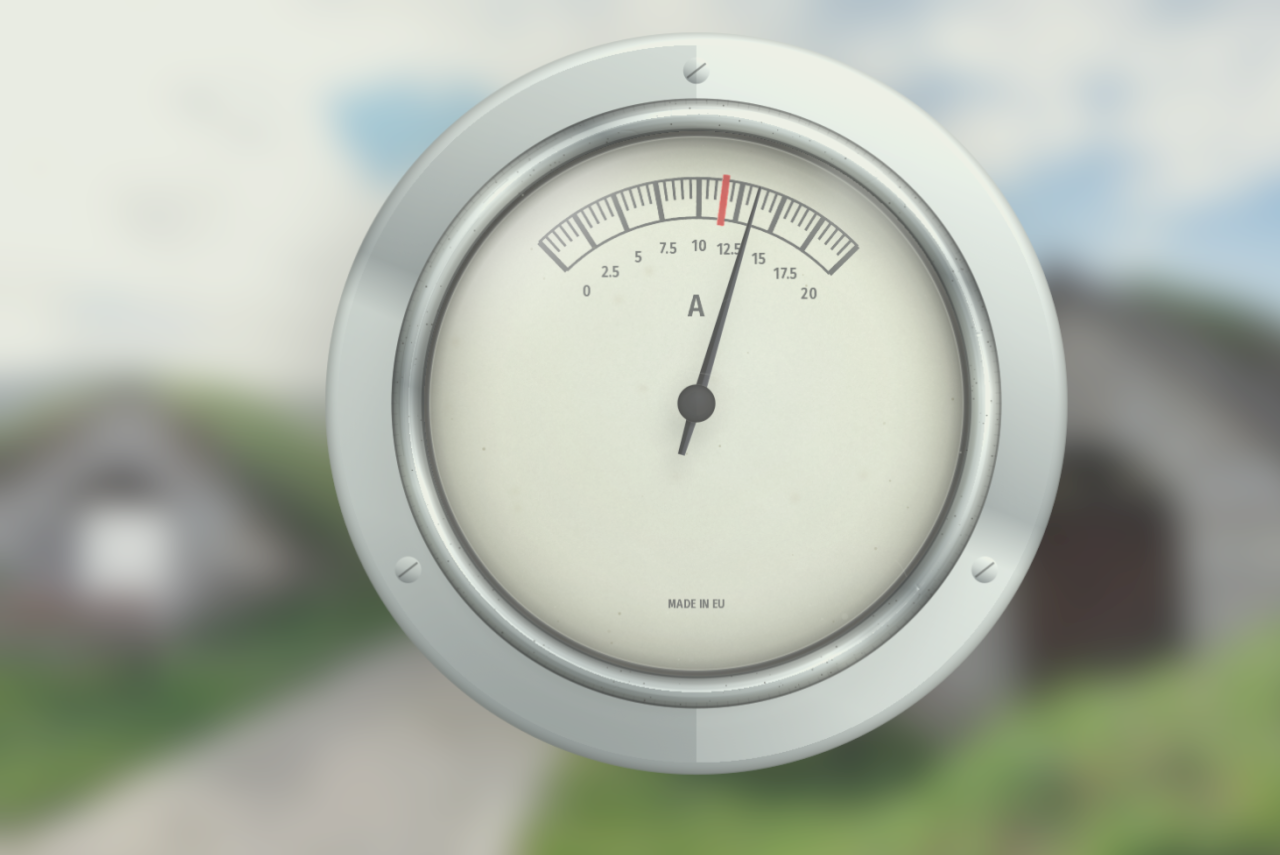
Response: 13.5 A
